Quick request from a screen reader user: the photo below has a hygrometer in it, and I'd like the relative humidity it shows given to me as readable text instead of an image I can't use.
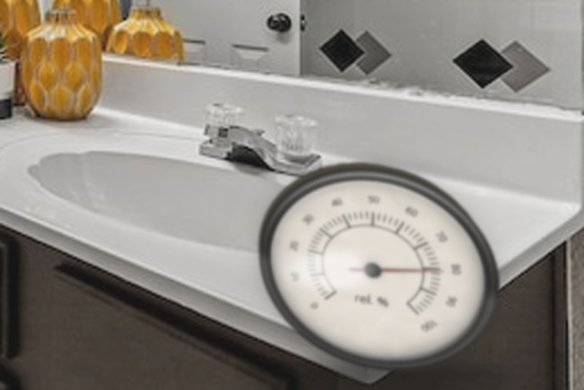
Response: 80 %
